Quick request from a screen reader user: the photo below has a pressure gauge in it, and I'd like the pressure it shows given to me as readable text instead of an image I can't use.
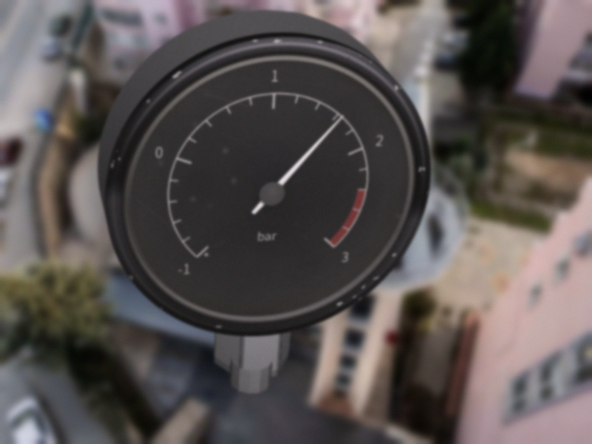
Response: 1.6 bar
